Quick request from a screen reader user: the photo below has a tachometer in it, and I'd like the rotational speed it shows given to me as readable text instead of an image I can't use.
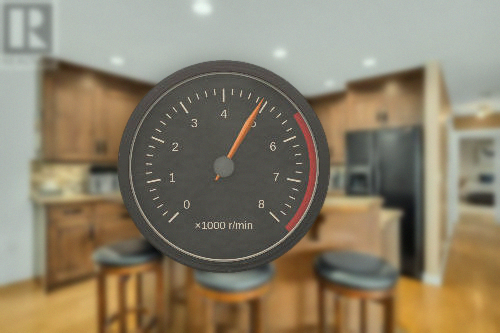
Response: 4900 rpm
